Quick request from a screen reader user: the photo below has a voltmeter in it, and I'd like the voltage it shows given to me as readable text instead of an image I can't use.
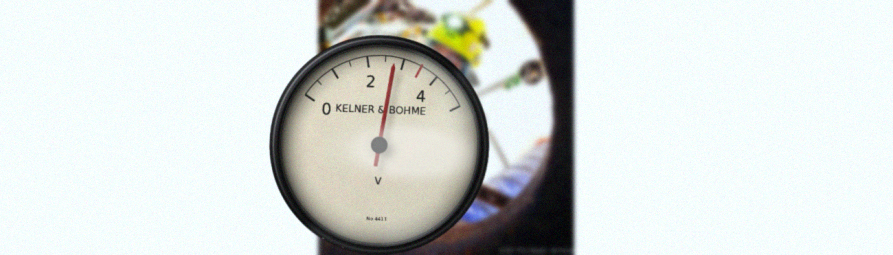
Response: 2.75 V
